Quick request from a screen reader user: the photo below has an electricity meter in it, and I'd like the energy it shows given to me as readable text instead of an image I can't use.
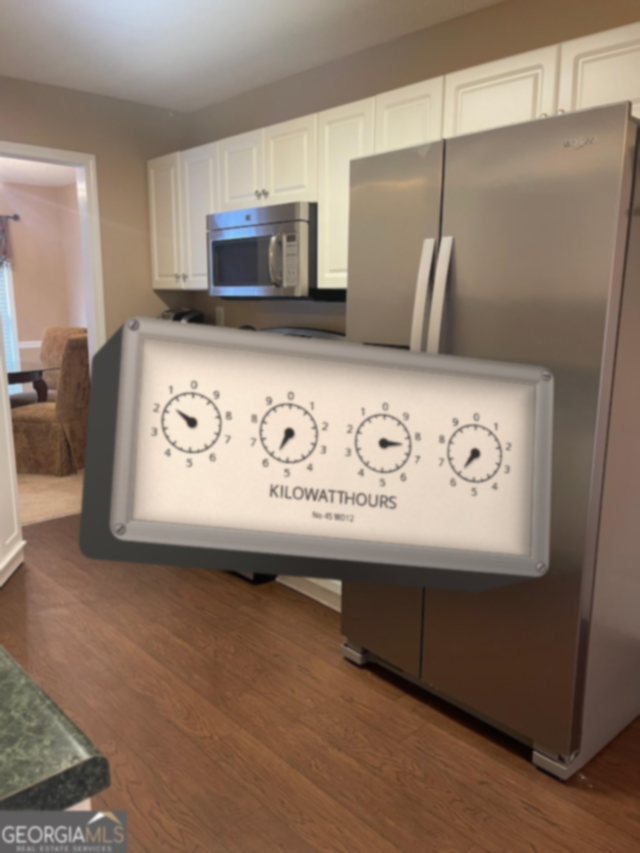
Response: 1576 kWh
